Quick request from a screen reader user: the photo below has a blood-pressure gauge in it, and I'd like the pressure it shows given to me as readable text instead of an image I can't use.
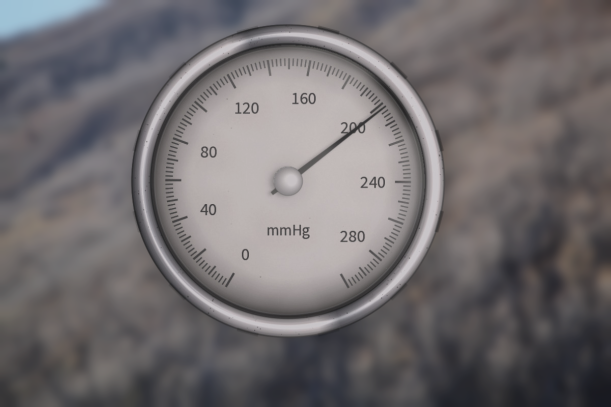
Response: 202 mmHg
